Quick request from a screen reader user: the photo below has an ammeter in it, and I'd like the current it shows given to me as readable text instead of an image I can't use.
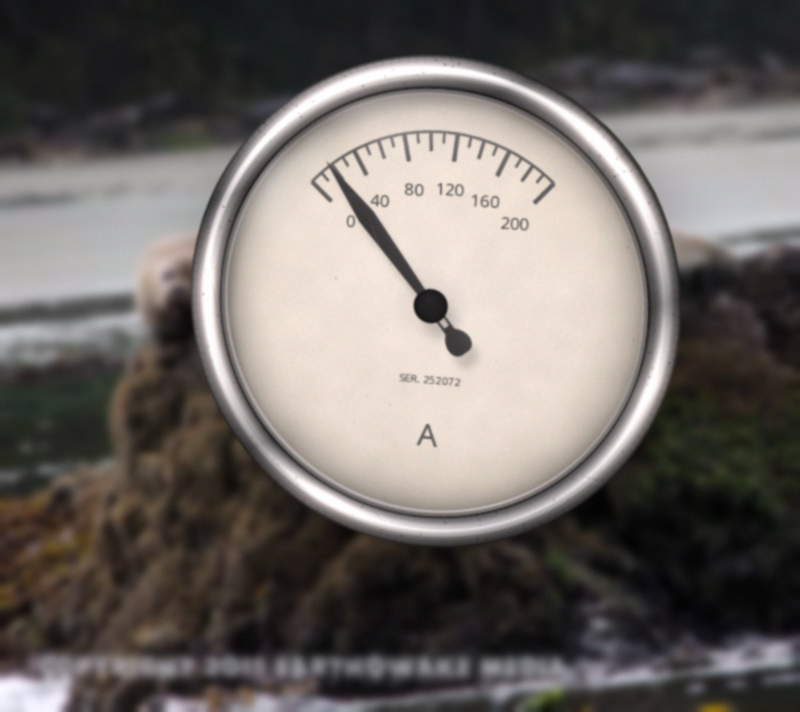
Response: 20 A
